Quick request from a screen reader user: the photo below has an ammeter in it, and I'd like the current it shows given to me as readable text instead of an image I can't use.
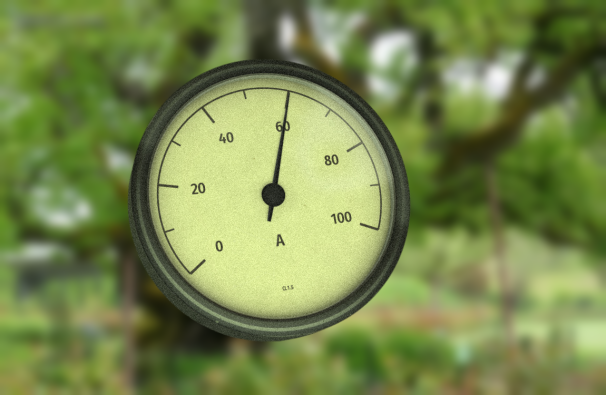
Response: 60 A
